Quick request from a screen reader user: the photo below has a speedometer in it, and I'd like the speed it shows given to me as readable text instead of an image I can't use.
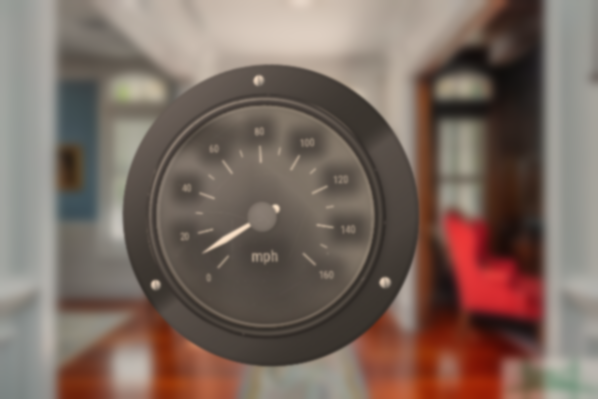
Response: 10 mph
